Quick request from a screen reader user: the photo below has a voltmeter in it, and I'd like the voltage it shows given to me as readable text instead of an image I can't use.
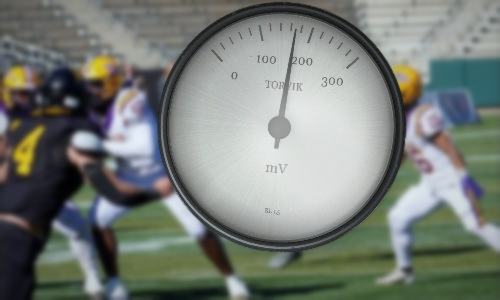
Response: 170 mV
